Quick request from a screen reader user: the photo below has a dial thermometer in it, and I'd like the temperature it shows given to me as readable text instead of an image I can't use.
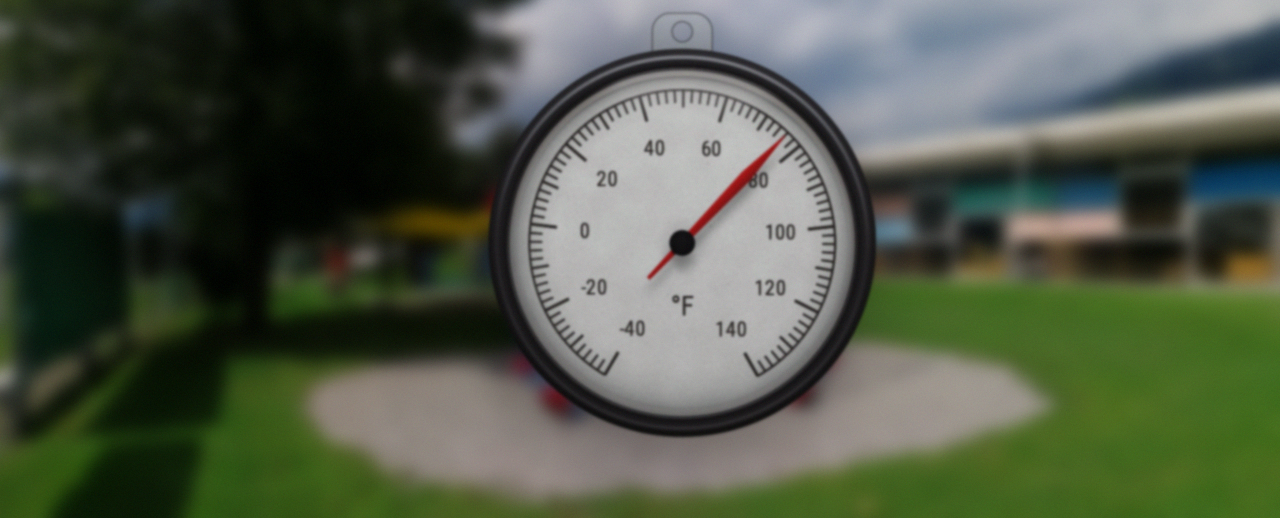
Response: 76 °F
